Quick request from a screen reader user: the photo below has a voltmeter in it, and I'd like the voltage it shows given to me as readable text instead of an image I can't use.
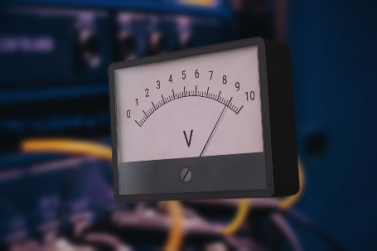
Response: 9 V
